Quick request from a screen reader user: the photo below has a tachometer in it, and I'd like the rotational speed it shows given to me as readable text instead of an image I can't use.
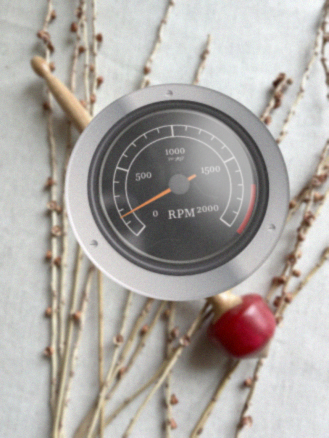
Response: 150 rpm
